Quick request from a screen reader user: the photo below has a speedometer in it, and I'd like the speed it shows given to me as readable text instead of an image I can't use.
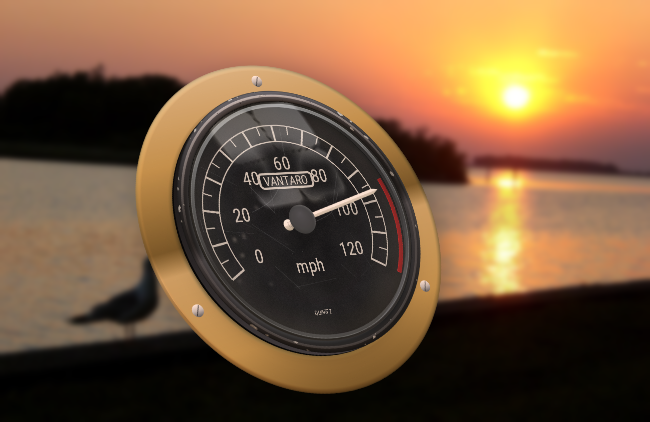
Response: 97.5 mph
